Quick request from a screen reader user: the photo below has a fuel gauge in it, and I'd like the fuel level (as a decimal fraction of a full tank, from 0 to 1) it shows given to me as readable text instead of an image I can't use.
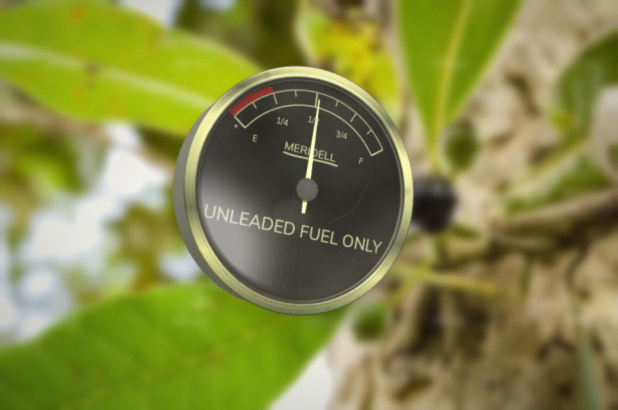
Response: 0.5
